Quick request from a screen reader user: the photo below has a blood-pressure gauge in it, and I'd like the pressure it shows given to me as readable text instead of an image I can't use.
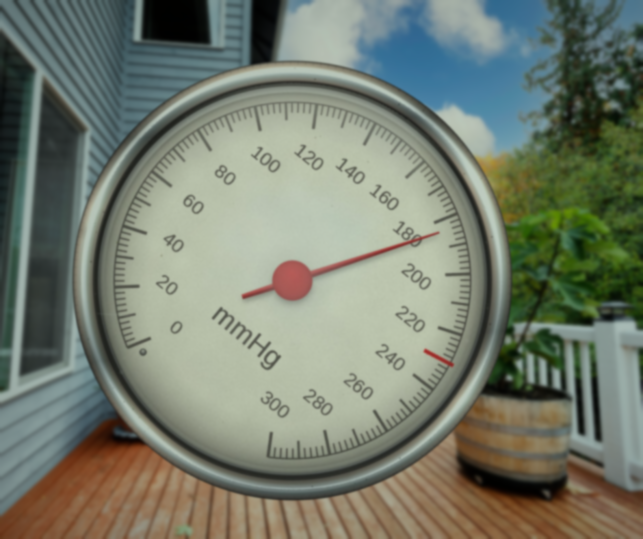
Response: 184 mmHg
